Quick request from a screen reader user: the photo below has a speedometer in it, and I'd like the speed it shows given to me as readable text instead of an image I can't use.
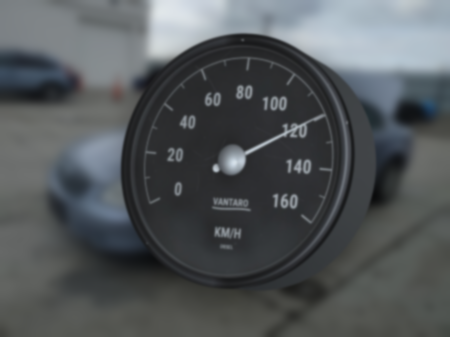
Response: 120 km/h
